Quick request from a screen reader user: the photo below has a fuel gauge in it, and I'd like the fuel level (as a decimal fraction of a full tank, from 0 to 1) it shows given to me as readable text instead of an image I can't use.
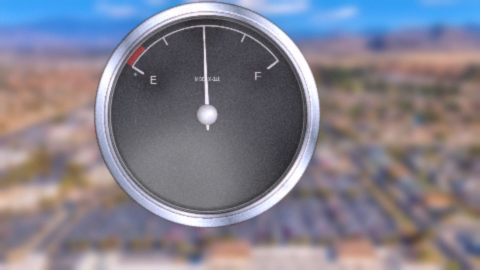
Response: 0.5
